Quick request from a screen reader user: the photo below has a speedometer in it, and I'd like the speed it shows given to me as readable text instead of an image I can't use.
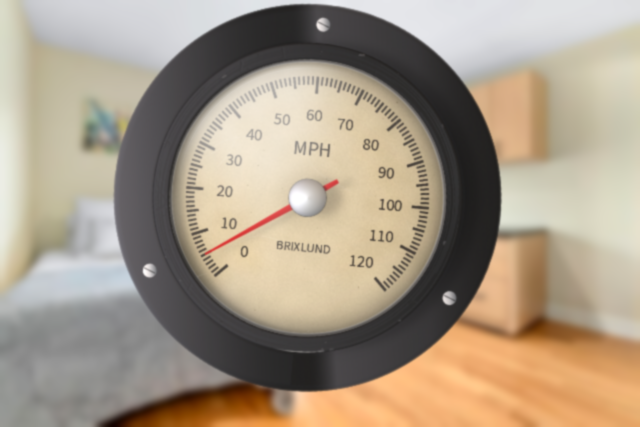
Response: 5 mph
